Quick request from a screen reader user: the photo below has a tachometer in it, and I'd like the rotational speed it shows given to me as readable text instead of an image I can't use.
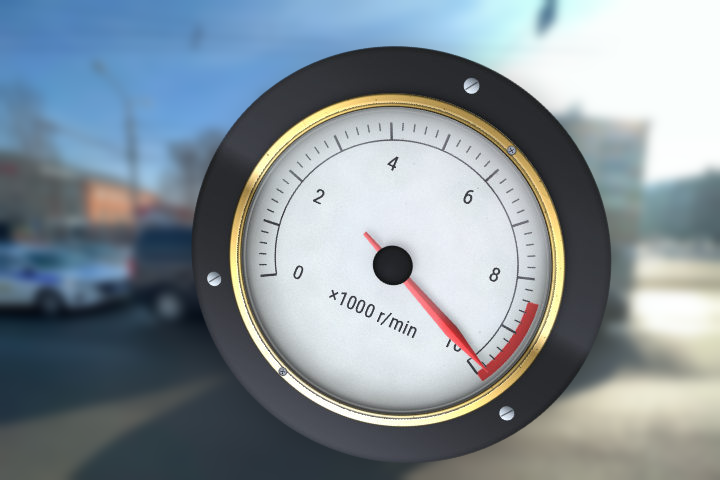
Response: 9800 rpm
